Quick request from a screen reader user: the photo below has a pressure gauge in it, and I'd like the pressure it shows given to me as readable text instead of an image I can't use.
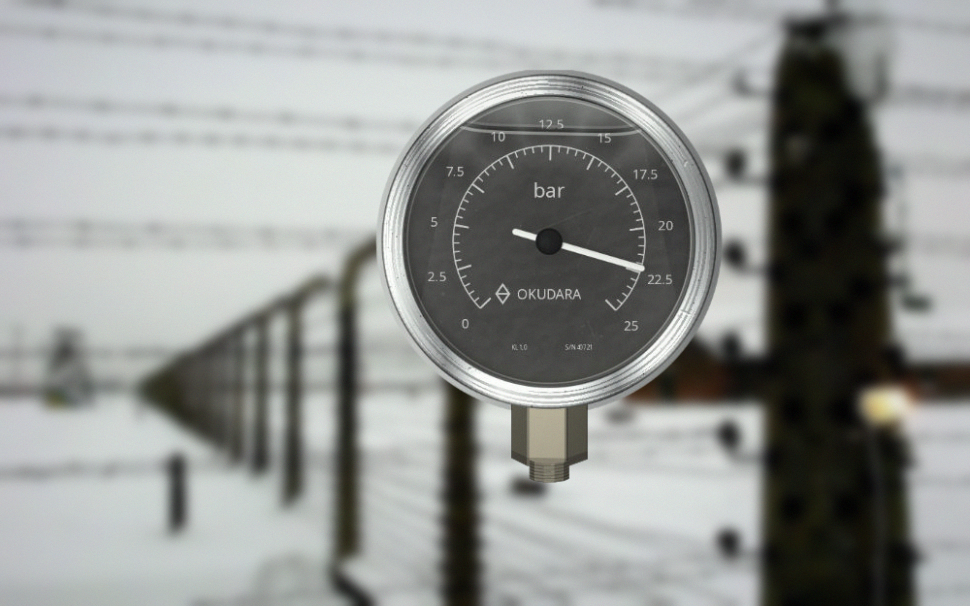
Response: 22.25 bar
